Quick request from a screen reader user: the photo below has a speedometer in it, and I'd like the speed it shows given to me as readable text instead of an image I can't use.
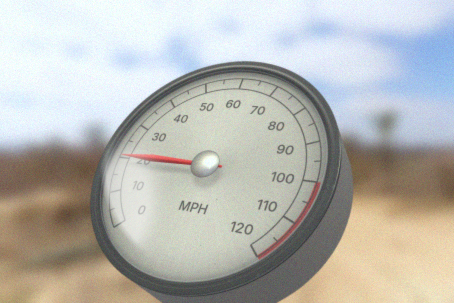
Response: 20 mph
